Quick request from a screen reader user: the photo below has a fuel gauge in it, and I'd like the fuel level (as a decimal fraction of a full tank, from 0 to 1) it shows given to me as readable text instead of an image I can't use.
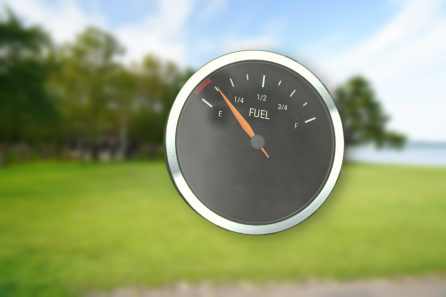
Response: 0.125
